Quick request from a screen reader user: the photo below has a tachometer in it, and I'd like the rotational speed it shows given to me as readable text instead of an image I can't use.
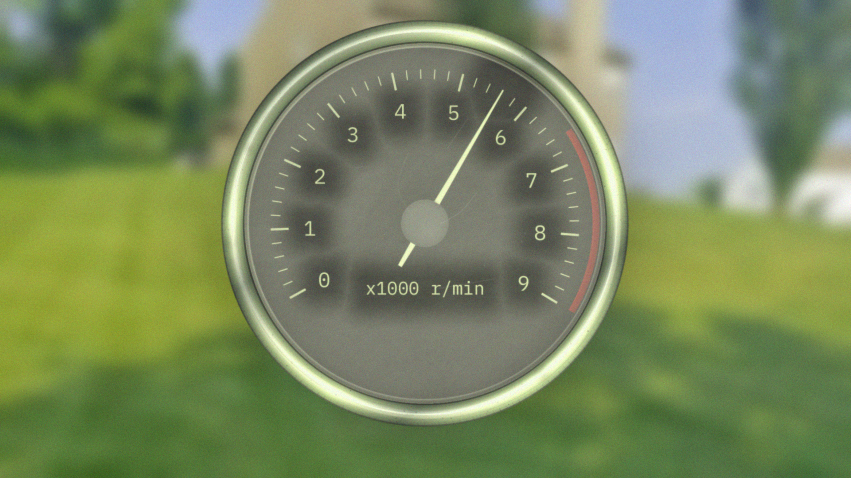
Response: 5600 rpm
